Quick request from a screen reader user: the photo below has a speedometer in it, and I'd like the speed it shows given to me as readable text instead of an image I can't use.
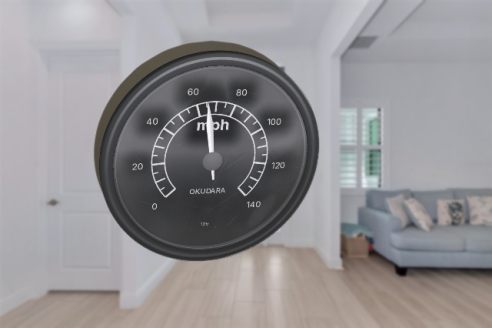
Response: 65 mph
